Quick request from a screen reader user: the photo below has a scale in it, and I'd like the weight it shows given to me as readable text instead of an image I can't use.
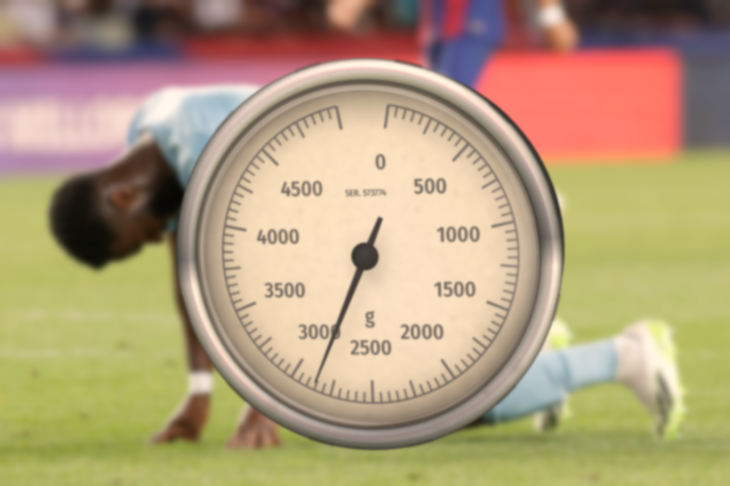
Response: 2850 g
